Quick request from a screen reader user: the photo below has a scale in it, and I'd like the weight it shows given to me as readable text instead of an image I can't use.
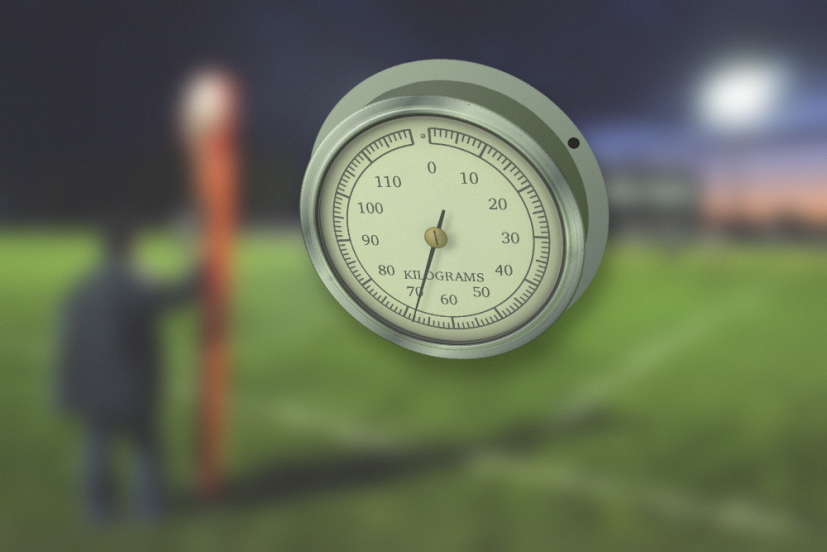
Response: 68 kg
